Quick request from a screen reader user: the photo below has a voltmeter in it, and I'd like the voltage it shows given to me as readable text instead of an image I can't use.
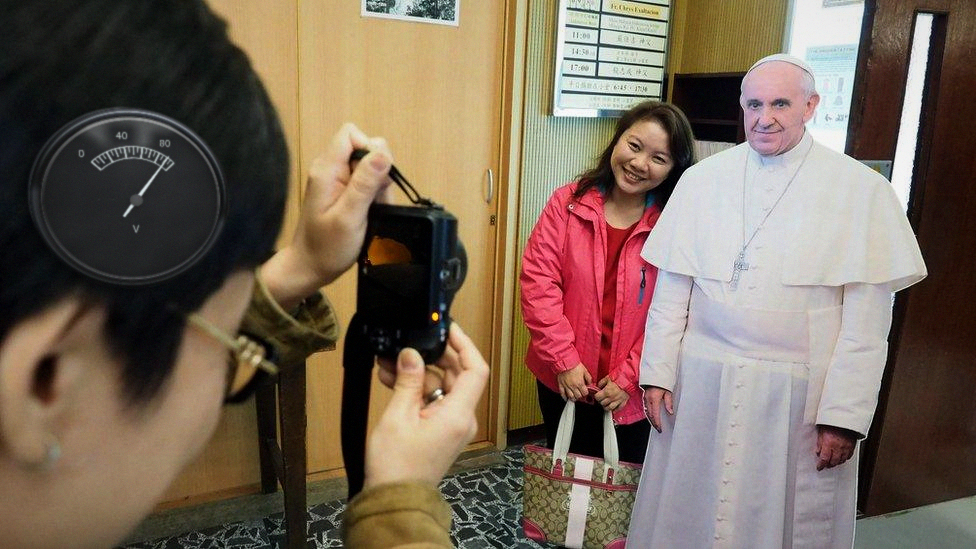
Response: 90 V
